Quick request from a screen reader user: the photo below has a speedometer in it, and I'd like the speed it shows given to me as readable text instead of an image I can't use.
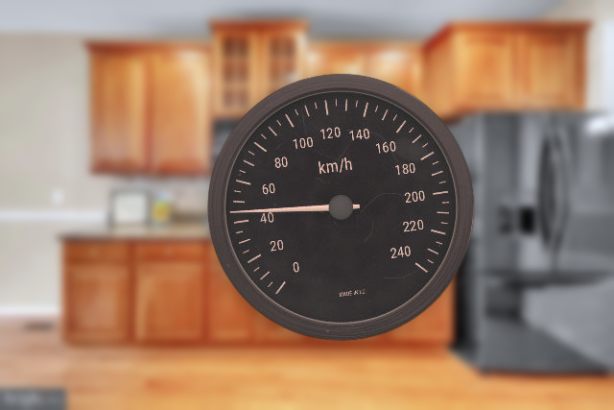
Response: 45 km/h
